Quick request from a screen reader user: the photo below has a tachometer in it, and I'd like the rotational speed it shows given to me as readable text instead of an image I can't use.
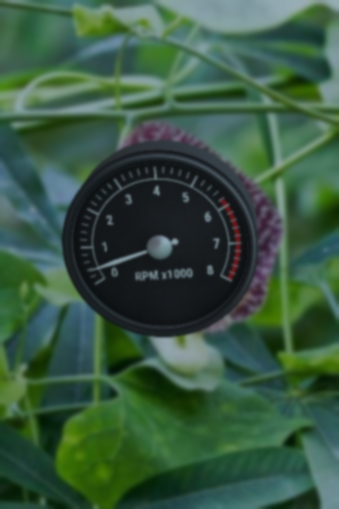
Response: 400 rpm
